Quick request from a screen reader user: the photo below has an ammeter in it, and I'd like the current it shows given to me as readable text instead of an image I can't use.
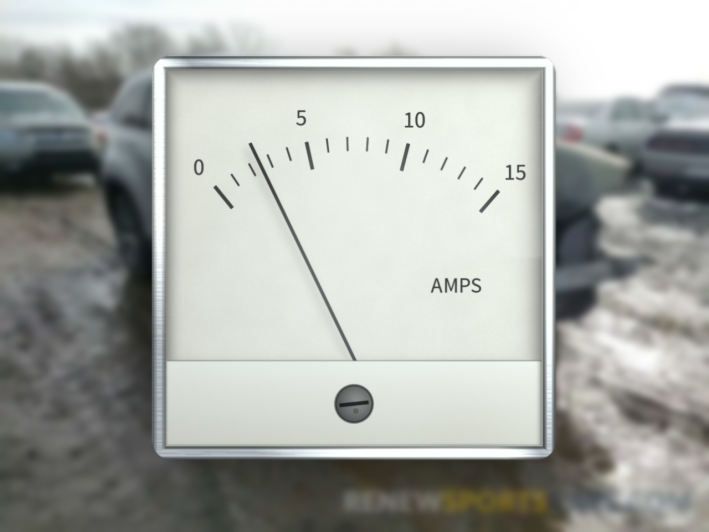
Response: 2.5 A
